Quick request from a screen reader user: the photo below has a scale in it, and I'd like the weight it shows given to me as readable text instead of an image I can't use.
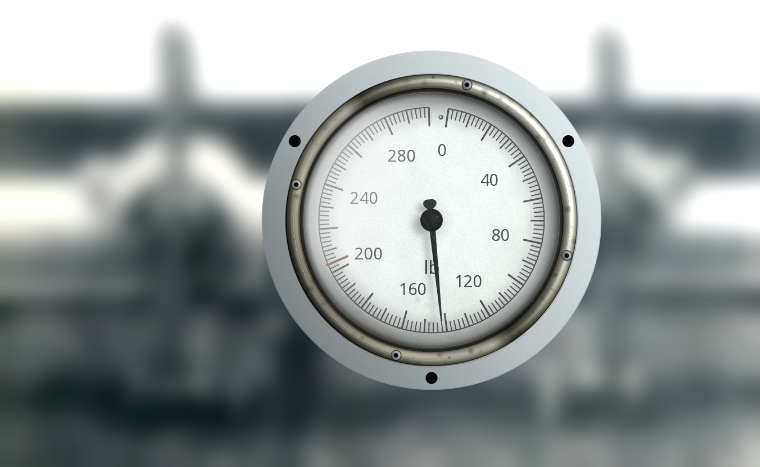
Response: 142 lb
